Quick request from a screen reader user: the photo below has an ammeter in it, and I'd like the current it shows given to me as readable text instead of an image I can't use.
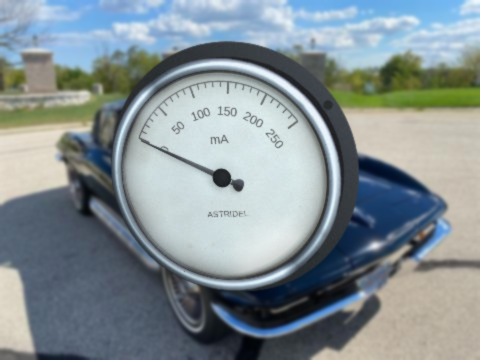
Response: 0 mA
